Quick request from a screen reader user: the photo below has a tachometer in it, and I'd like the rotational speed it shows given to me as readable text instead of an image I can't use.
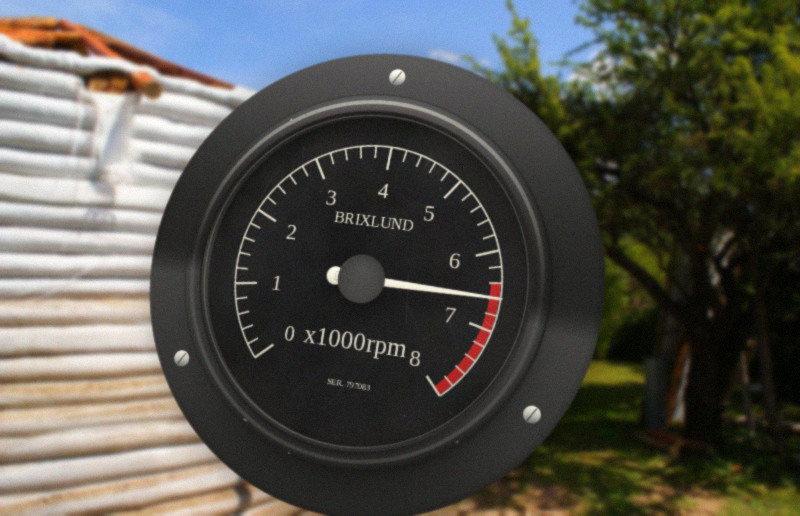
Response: 6600 rpm
